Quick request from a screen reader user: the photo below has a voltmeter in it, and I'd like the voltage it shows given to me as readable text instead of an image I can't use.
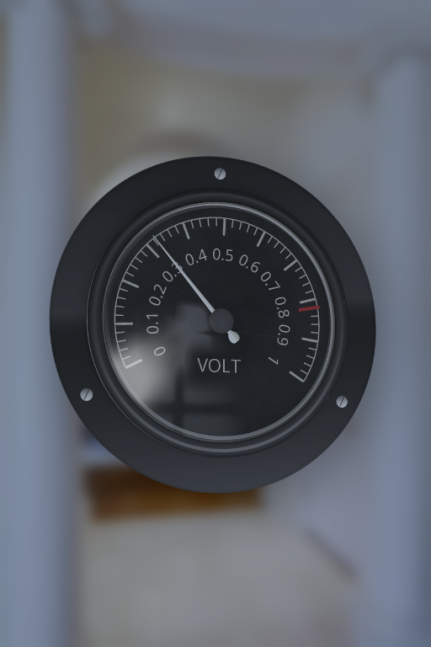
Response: 0.32 V
